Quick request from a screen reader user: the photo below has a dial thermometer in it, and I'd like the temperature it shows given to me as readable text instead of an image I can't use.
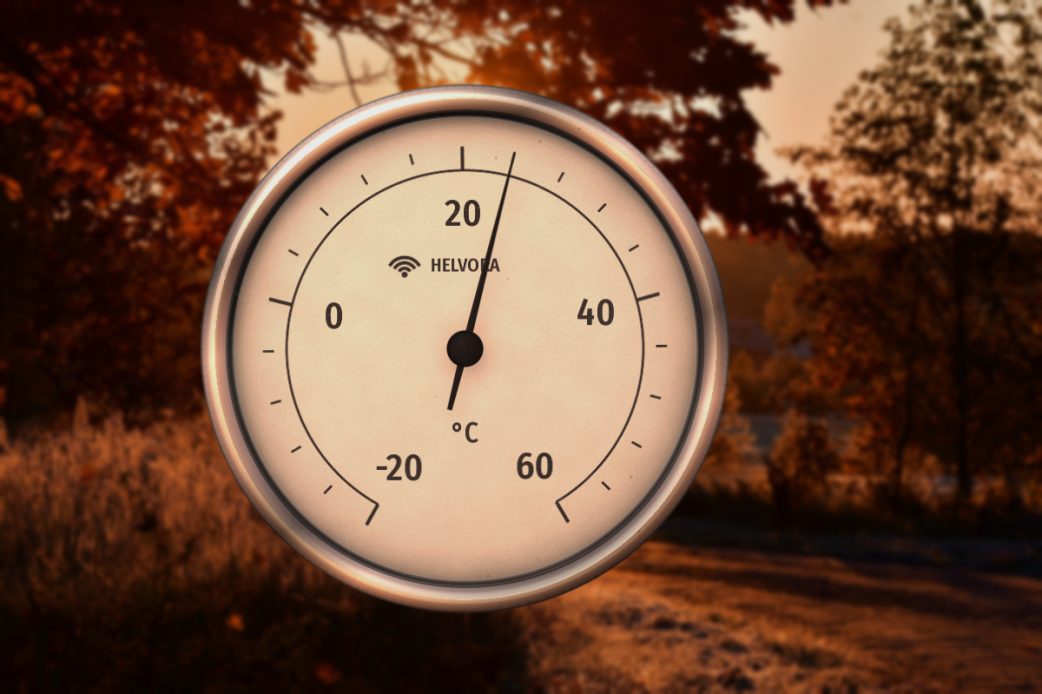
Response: 24 °C
